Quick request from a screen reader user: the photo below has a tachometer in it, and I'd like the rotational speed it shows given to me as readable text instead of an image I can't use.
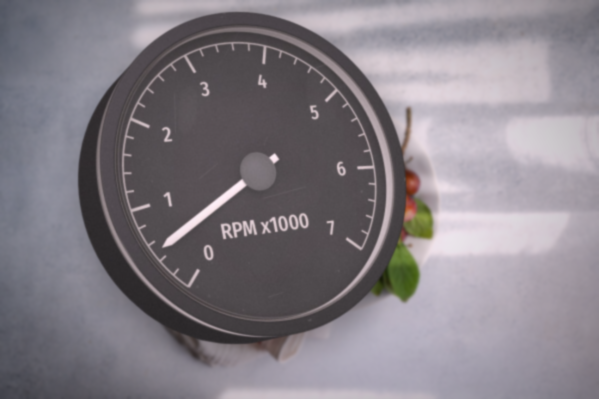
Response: 500 rpm
